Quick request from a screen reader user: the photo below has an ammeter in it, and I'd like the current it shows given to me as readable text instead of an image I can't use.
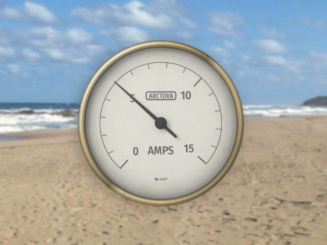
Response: 5 A
